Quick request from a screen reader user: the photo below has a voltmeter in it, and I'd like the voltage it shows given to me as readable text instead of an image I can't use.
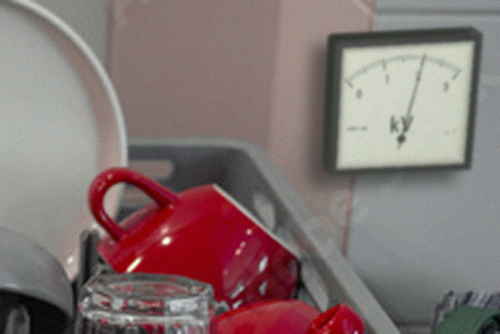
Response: 2 kV
